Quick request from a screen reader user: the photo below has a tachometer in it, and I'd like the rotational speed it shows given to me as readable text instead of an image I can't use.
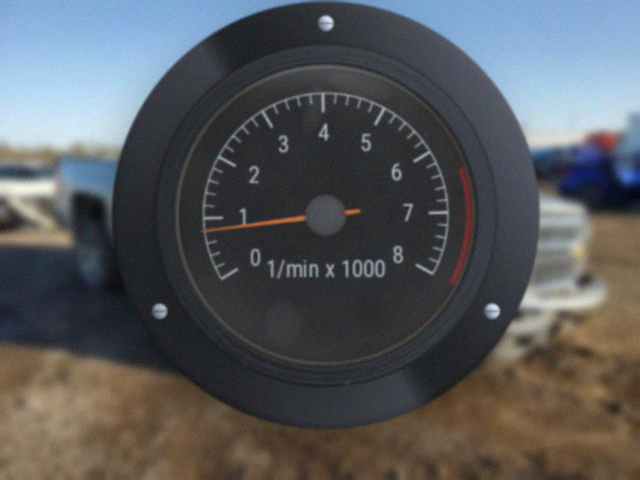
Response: 800 rpm
